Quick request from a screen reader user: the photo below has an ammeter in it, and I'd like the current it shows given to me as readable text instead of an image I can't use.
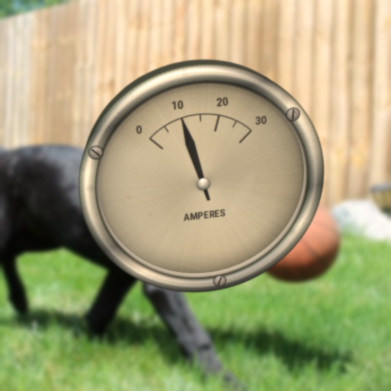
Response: 10 A
